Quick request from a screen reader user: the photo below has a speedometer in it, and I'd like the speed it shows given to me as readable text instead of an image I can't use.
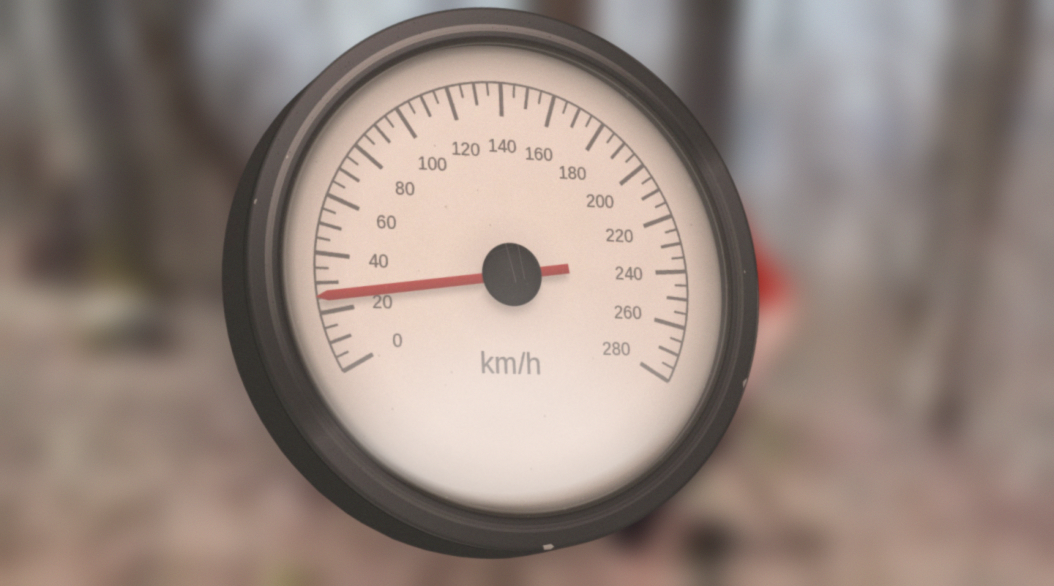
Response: 25 km/h
